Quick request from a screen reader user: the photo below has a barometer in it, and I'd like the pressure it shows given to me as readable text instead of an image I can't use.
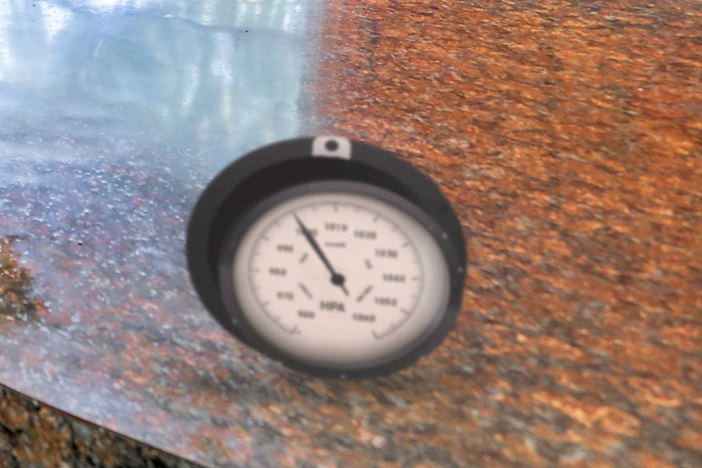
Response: 1000 hPa
